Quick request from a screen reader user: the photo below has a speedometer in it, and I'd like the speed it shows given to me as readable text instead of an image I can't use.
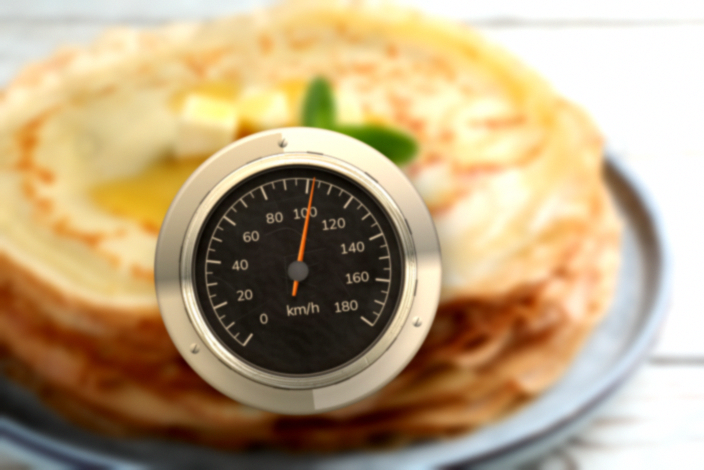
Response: 102.5 km/h
